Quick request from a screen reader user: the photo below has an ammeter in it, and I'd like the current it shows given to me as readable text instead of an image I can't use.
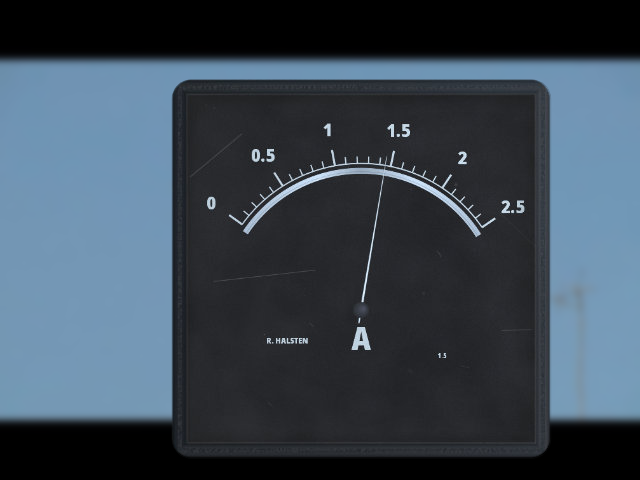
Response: 1.45 A
